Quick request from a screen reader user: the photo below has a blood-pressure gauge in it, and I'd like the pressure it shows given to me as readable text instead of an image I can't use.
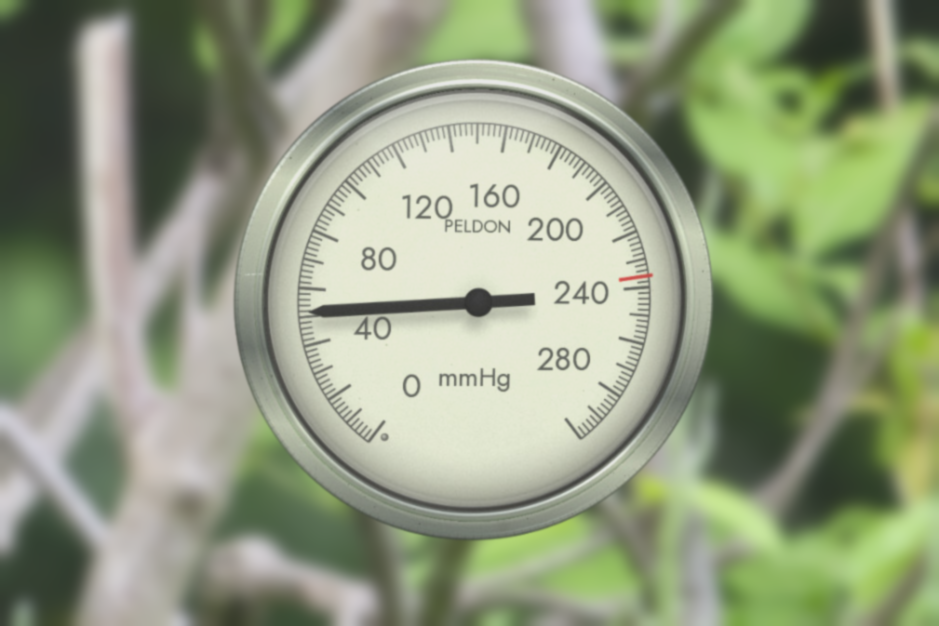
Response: 52 mmHg
